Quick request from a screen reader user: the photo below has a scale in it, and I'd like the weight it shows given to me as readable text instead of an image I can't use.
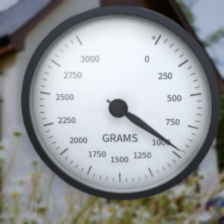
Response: 950 g
